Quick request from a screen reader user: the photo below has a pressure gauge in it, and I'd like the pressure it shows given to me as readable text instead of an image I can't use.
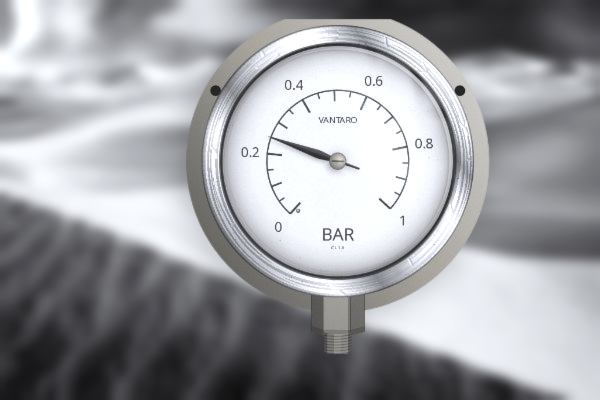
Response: 0.25 bar
